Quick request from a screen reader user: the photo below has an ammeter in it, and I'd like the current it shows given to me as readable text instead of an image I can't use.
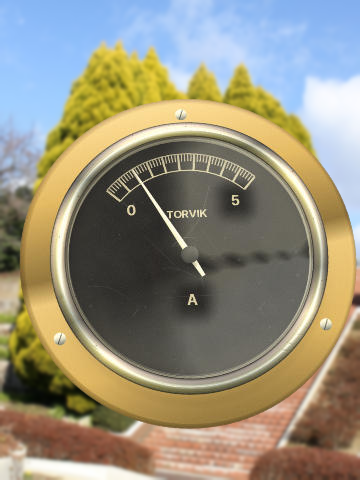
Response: 1 A
